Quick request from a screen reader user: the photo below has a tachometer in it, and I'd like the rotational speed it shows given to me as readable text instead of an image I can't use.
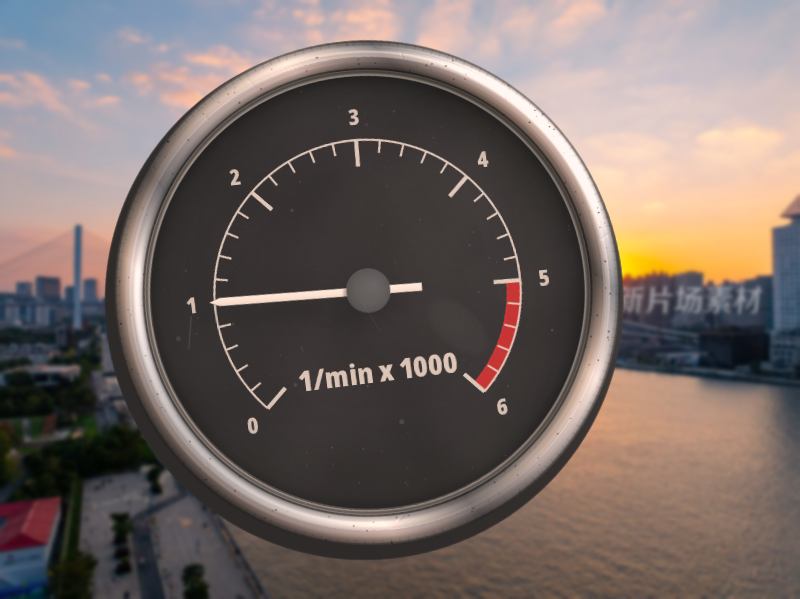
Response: 1000 rpm
